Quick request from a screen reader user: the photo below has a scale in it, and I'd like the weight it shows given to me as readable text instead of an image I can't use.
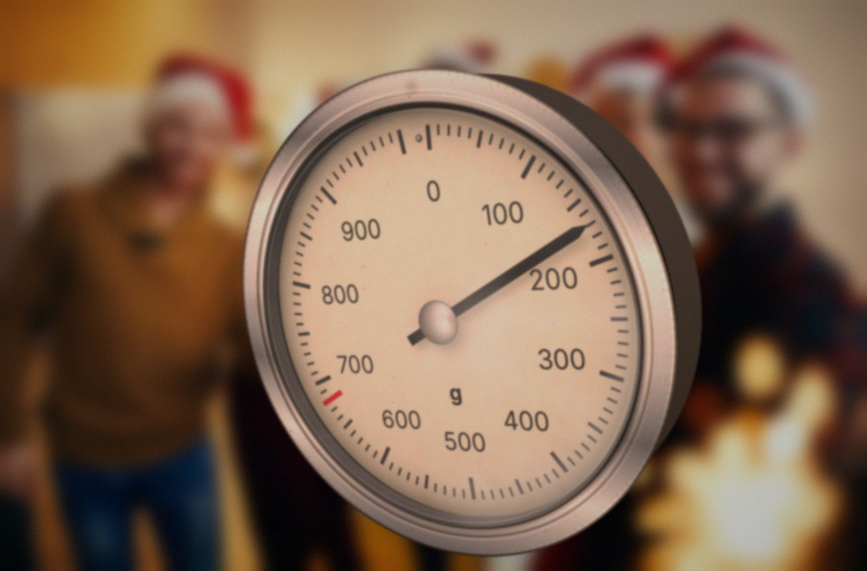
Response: 170 g
